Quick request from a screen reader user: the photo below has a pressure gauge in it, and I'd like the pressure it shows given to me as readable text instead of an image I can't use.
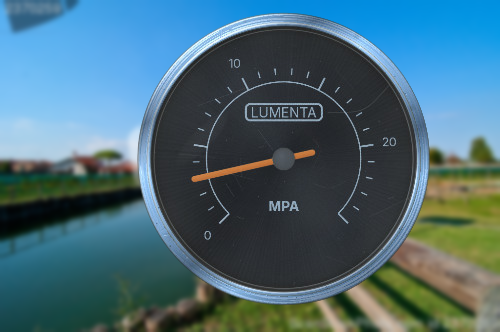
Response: 3 MPa
